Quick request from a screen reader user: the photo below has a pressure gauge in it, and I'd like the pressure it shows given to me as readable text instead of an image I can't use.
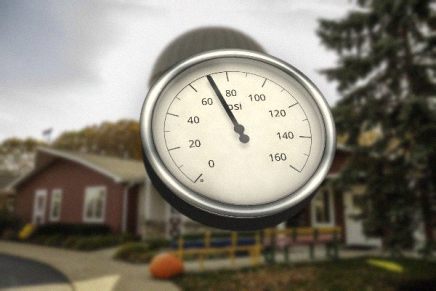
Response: 70 psi
